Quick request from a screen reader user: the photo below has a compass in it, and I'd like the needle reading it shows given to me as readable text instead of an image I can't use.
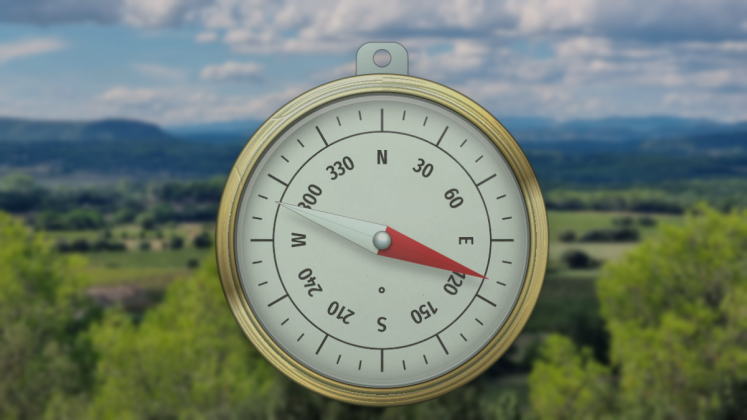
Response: 110 °
